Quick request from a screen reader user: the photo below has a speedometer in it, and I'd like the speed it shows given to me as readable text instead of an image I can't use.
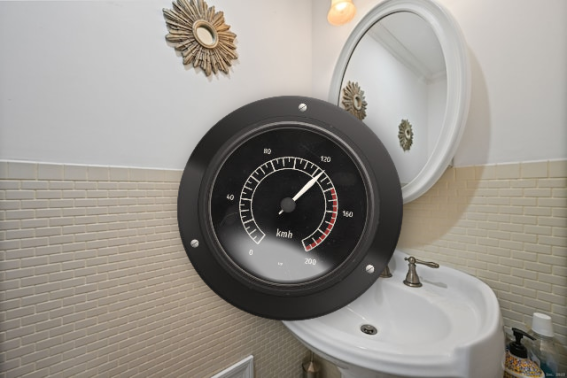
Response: 125 km/h
